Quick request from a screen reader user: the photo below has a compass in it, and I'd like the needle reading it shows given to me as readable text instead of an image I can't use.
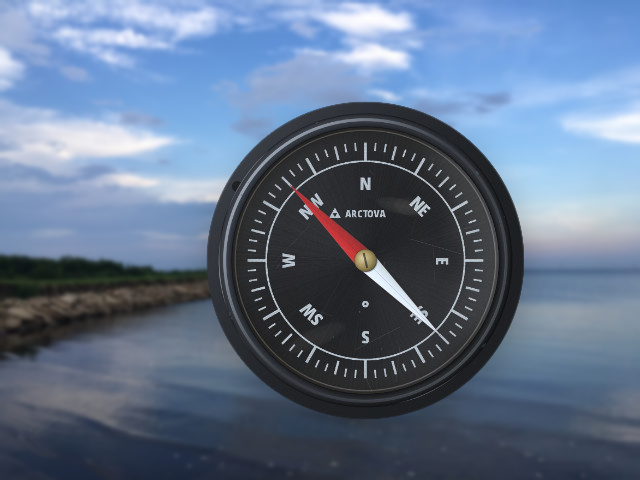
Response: 315 °
